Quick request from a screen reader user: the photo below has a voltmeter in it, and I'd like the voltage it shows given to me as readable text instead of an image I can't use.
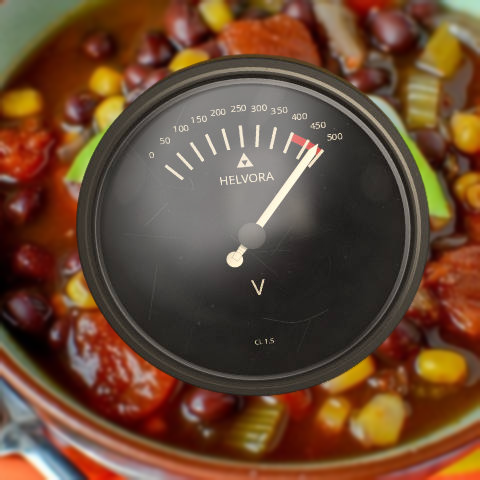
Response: 475 V
